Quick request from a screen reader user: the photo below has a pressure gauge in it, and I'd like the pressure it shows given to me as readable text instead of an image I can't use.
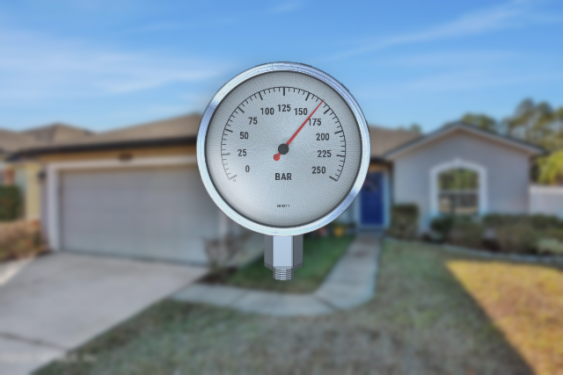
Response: 165 bar
